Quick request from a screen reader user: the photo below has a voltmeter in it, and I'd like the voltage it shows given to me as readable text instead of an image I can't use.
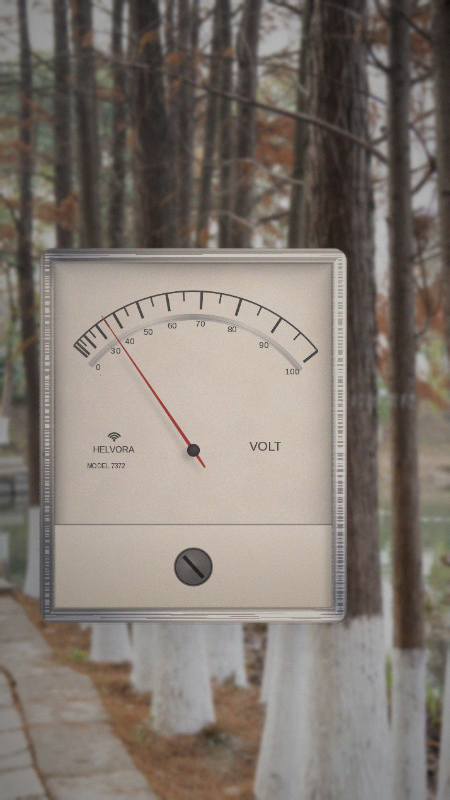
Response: 35 V
